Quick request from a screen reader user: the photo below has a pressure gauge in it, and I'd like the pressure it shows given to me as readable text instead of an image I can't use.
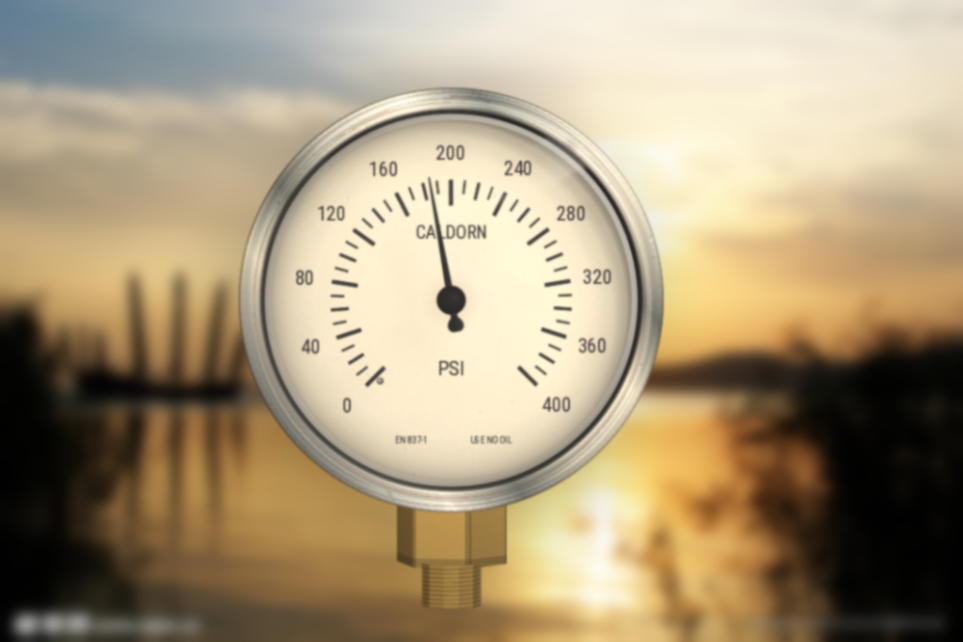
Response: 185 psi
